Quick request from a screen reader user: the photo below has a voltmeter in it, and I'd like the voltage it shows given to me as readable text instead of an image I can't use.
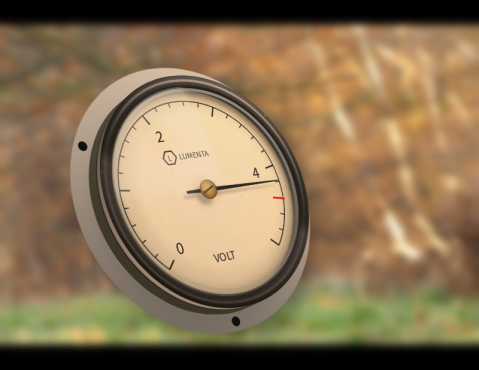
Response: 4.2 V
